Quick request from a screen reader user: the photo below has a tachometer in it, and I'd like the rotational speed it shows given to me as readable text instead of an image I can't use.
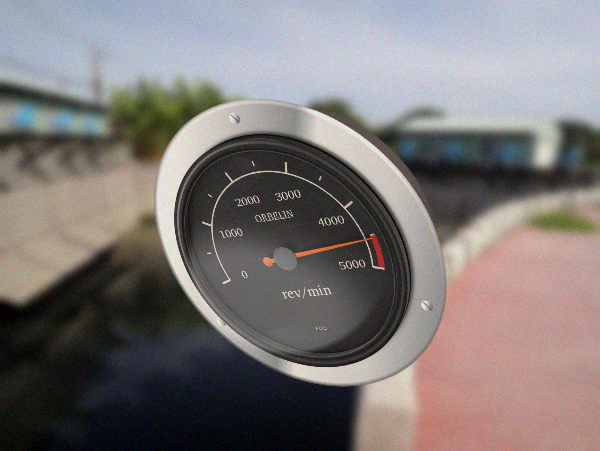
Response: 4500 rpm
